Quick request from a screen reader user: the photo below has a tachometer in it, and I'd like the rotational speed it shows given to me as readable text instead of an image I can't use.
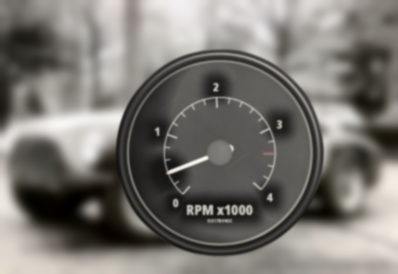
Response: 400 rpm
